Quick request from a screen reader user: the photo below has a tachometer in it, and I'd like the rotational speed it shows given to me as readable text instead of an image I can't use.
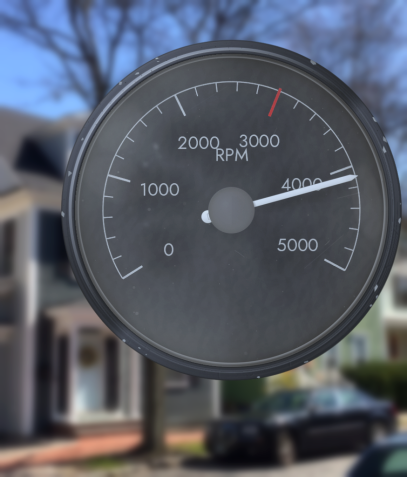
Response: 4100 rpm
